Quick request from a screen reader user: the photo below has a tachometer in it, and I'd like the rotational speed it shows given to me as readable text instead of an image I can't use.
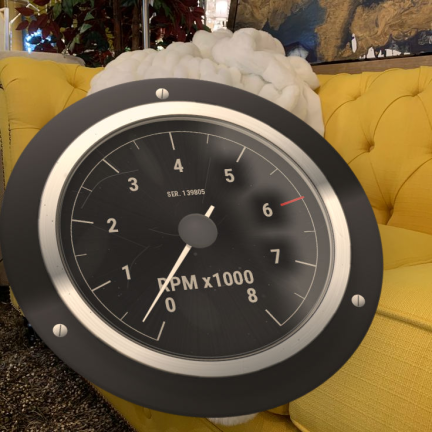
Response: 250 rpm
